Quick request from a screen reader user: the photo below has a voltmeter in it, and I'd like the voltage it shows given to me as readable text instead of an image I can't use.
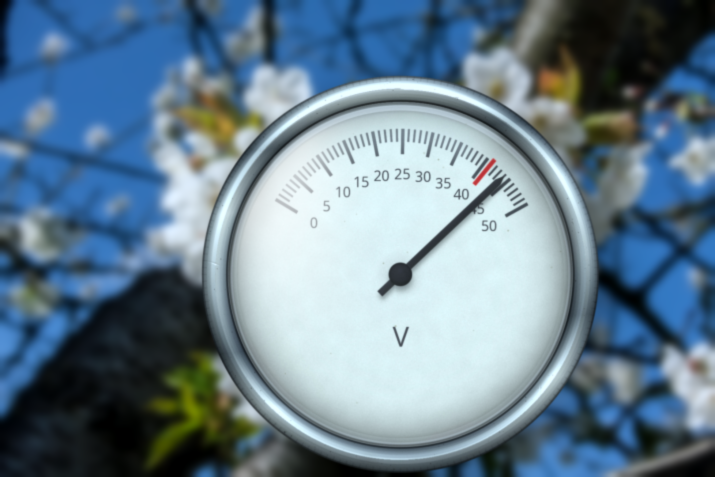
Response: 44 V
